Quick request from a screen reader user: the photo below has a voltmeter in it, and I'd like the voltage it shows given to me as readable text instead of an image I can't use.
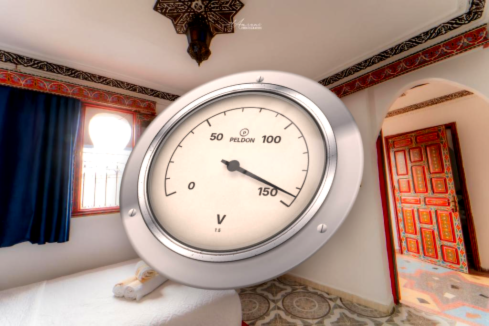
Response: 145 V
